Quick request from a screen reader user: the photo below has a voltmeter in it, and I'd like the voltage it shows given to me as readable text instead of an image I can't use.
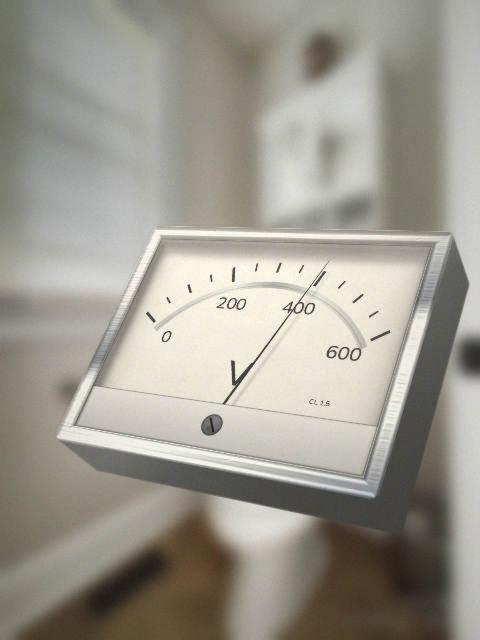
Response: 400 V
